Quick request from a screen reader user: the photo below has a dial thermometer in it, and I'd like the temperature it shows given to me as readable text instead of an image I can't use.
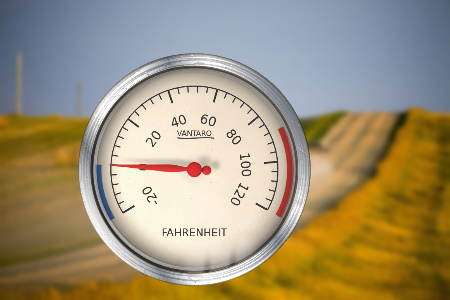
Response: 0 °F
